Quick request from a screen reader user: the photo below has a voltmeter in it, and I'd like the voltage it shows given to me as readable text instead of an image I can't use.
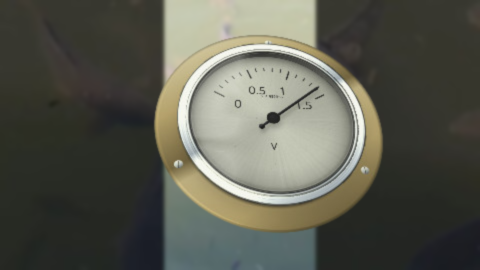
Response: 1.4 V
